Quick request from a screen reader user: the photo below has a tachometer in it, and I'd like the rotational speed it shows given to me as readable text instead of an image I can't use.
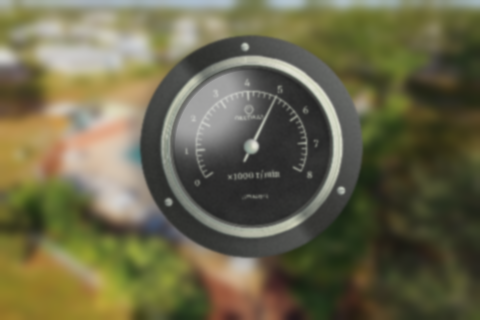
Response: 5000 rpm
